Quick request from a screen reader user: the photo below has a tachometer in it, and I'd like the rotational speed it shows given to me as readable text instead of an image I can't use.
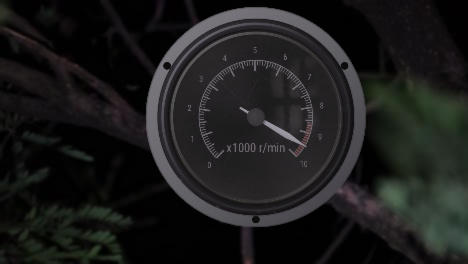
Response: 9500 rpm
